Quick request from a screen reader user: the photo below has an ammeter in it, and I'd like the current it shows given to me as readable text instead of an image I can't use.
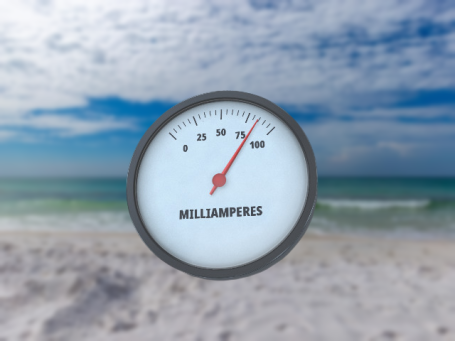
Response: 85 mA
